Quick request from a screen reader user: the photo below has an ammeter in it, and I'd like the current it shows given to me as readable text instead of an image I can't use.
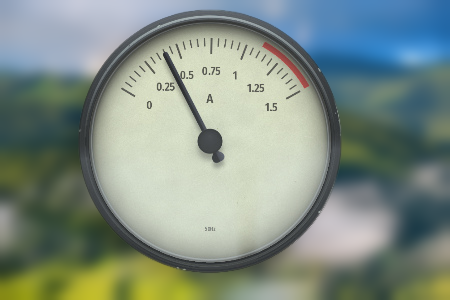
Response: 0.4 A
